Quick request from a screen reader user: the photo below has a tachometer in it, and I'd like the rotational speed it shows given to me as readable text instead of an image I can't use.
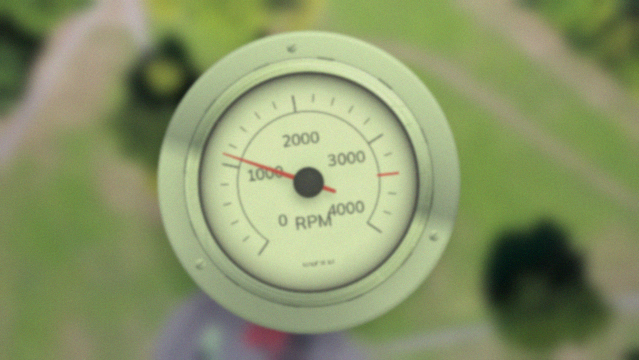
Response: 1100 rpm
